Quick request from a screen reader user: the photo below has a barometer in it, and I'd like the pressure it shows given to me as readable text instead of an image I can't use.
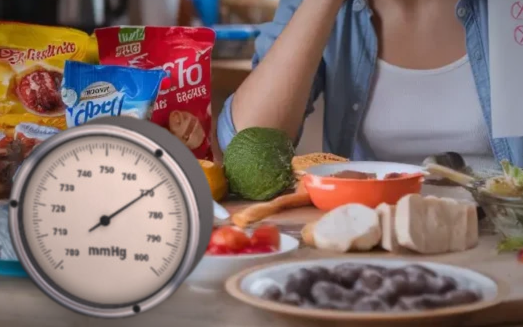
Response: 770 mmHg
